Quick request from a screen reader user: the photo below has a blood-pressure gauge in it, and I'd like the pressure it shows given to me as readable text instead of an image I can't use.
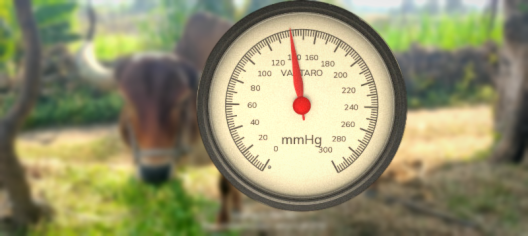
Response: 140 mmHg
